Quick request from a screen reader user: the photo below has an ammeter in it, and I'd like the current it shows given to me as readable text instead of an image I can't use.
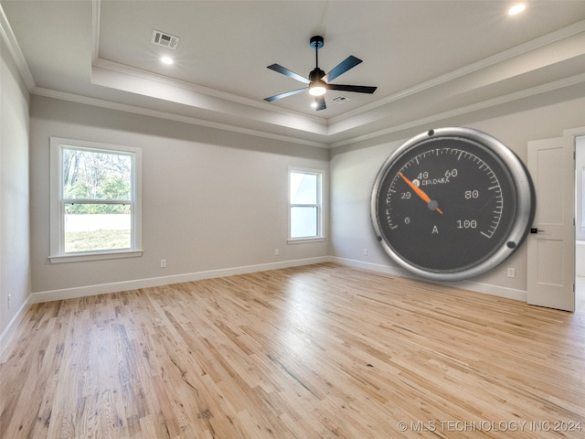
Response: 30 A
